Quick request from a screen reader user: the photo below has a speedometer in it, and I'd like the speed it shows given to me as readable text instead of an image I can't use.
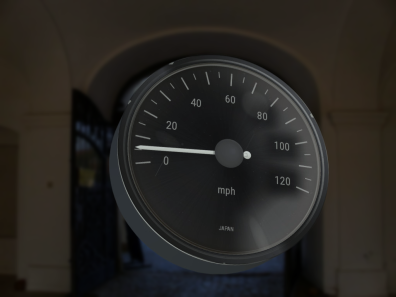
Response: 5 mph
